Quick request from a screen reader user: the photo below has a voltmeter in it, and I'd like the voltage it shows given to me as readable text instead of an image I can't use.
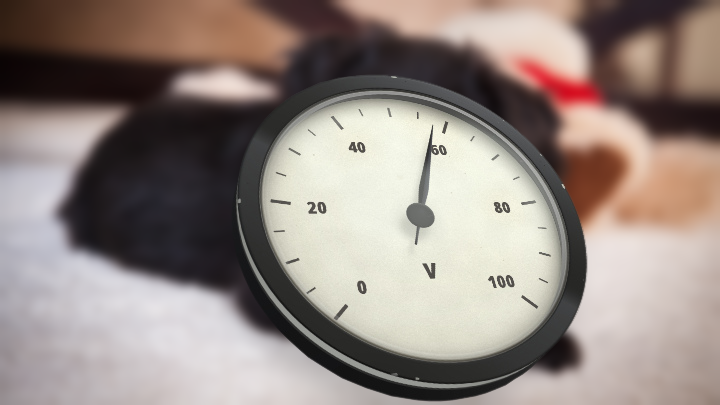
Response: 57.5 V
